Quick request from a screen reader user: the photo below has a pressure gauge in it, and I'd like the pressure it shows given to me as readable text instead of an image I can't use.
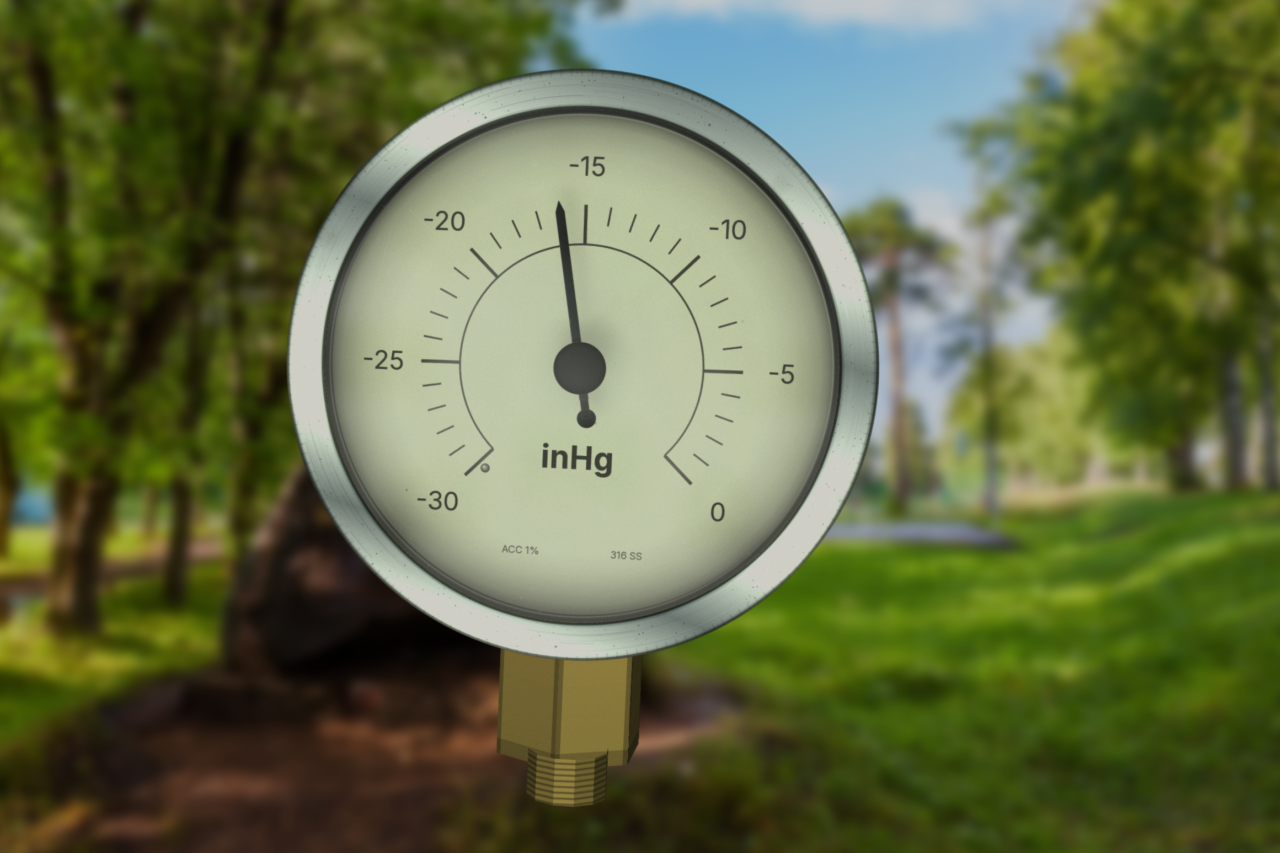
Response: -16 inHg
